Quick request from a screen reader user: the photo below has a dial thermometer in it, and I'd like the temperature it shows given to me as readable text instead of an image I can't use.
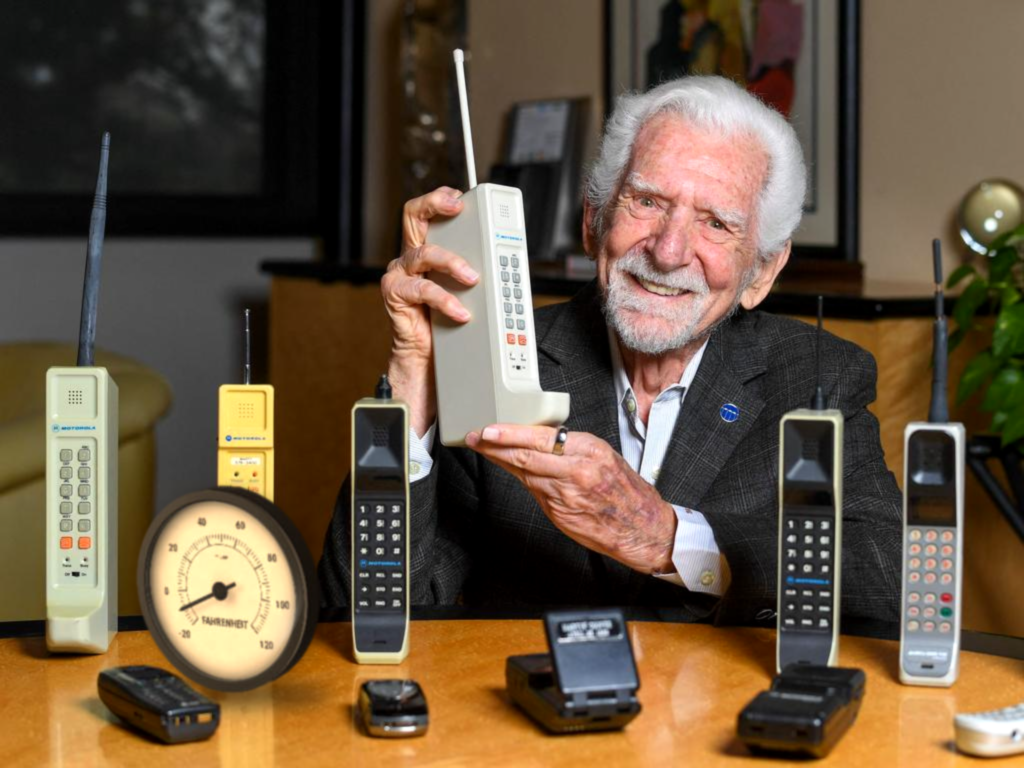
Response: -10 °F
